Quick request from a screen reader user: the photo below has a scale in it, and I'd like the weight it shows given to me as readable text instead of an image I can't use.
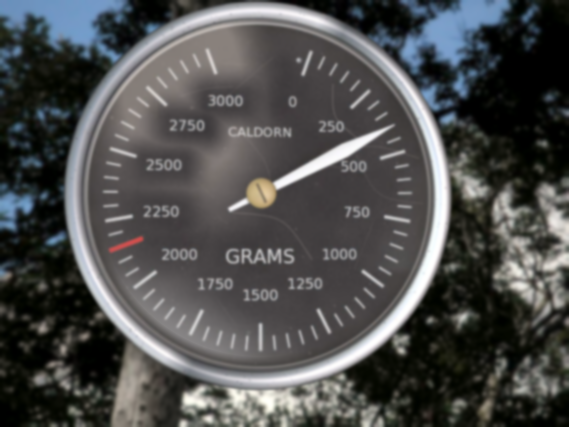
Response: 400 g
